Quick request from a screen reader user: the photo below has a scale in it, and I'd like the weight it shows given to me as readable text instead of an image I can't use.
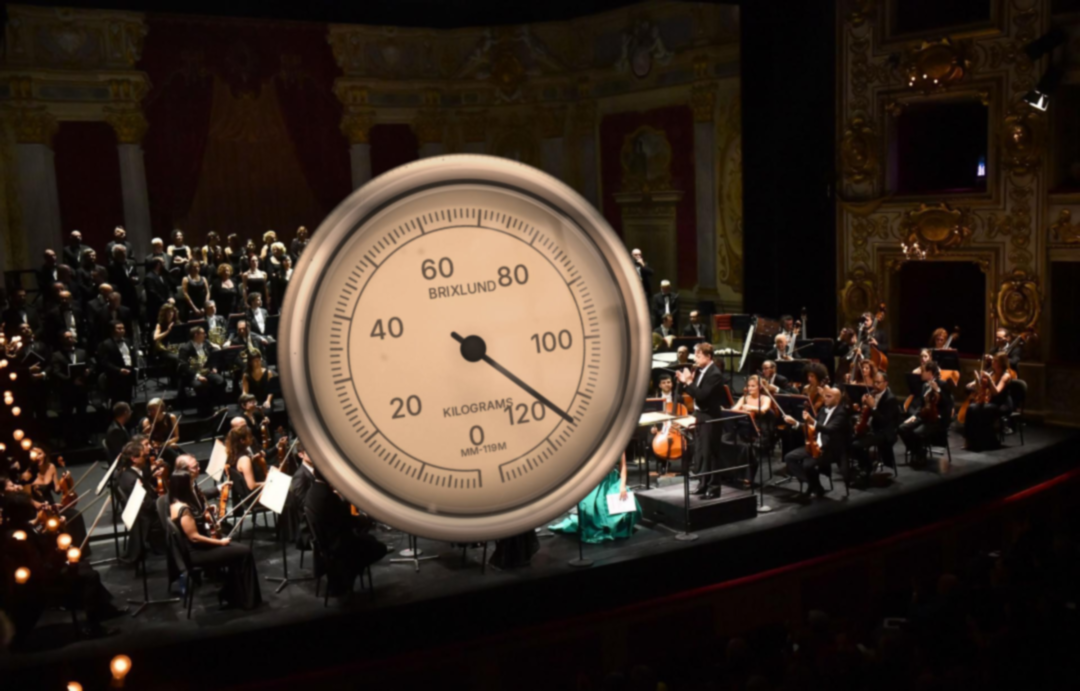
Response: 115 kg
